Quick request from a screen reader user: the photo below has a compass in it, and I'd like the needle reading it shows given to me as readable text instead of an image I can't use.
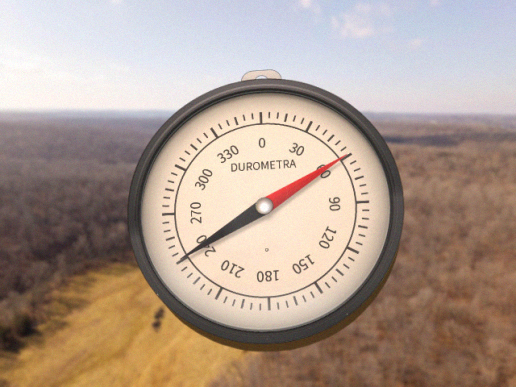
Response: 60 °
